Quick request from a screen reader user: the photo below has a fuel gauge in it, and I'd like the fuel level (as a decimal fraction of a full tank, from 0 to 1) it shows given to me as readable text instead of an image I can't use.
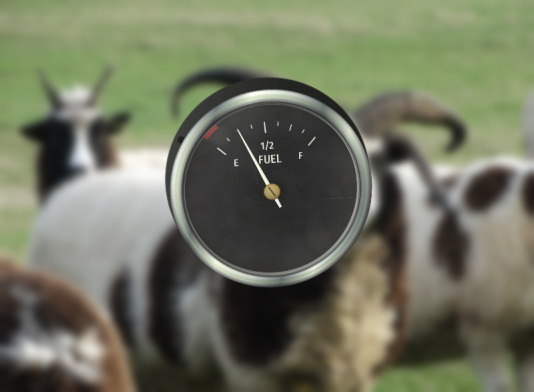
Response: 0.25
